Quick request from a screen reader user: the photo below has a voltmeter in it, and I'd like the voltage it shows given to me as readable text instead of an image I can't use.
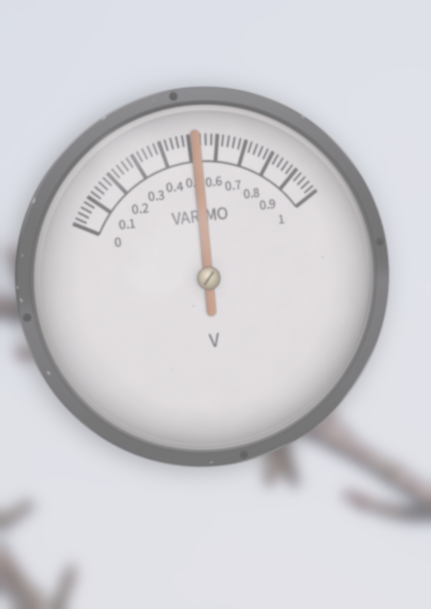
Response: 0.52 V
